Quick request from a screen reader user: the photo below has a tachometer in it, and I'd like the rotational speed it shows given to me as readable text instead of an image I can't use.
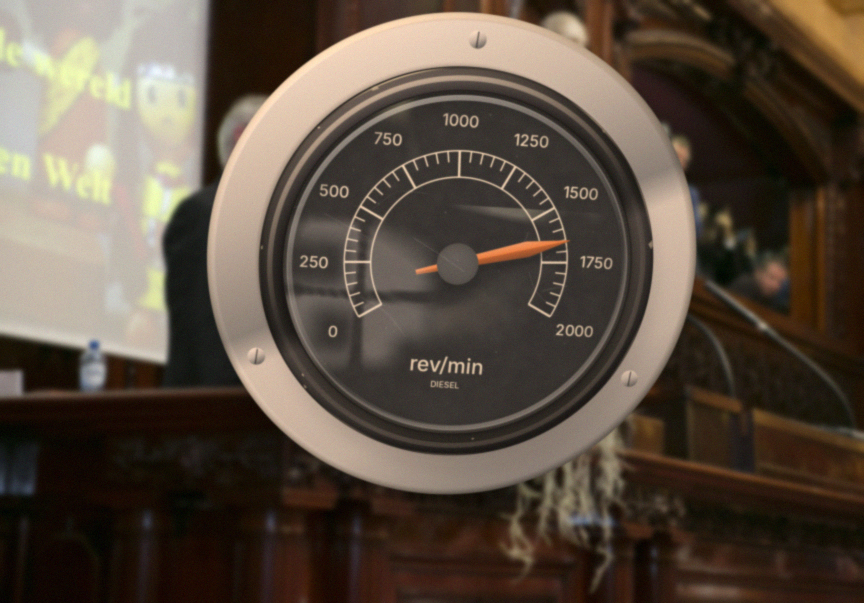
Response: 1650 rpm
